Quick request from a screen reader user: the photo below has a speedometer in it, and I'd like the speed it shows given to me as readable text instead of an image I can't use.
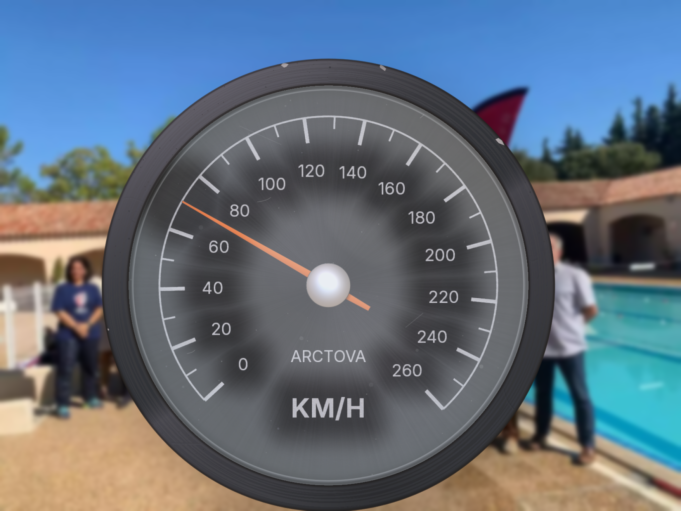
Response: 70 km/h
